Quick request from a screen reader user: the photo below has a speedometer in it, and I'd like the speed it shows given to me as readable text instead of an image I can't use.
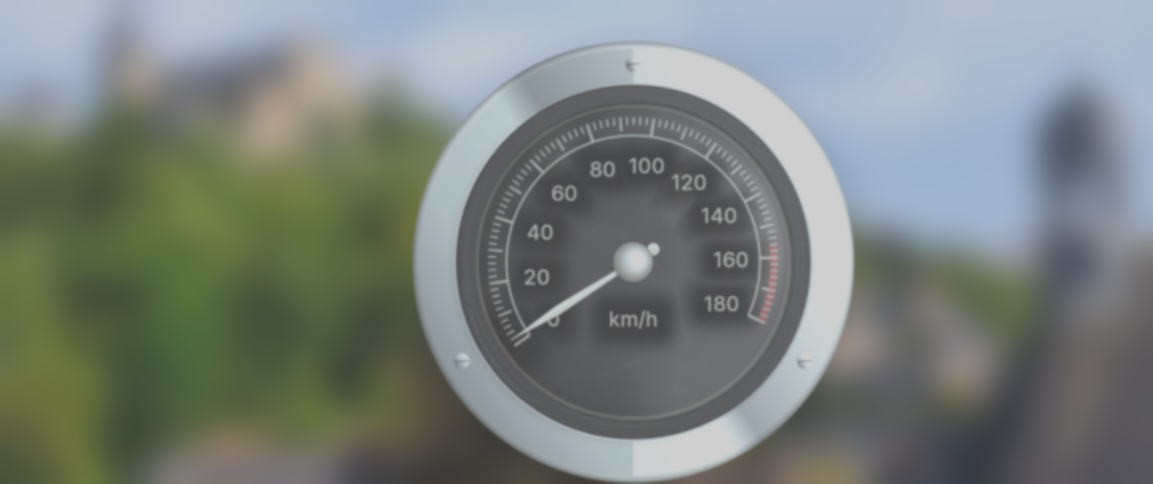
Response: 2 km/h
